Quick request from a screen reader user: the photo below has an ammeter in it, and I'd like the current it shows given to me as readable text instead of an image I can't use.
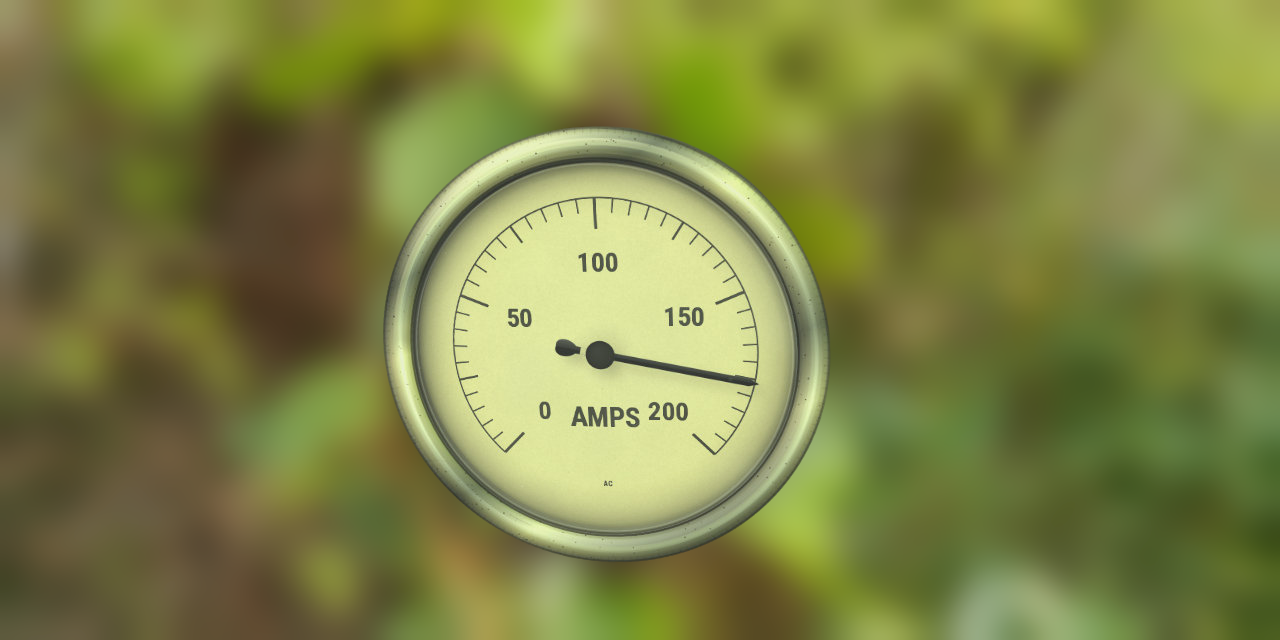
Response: 175 A
